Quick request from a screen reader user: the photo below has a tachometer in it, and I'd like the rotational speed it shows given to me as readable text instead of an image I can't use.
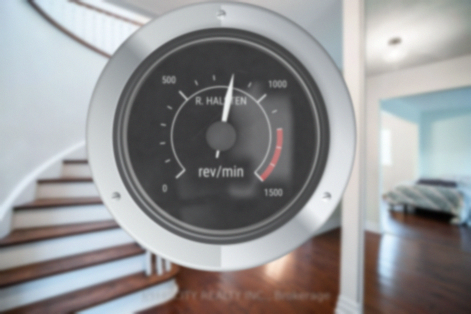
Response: 800 rpm
